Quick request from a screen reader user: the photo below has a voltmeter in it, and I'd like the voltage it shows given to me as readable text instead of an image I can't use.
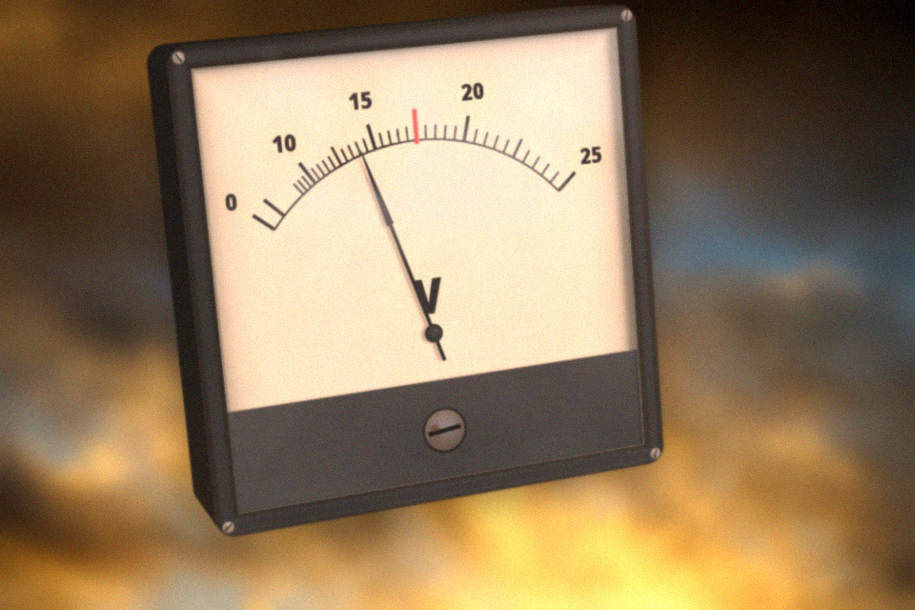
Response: 14 V
